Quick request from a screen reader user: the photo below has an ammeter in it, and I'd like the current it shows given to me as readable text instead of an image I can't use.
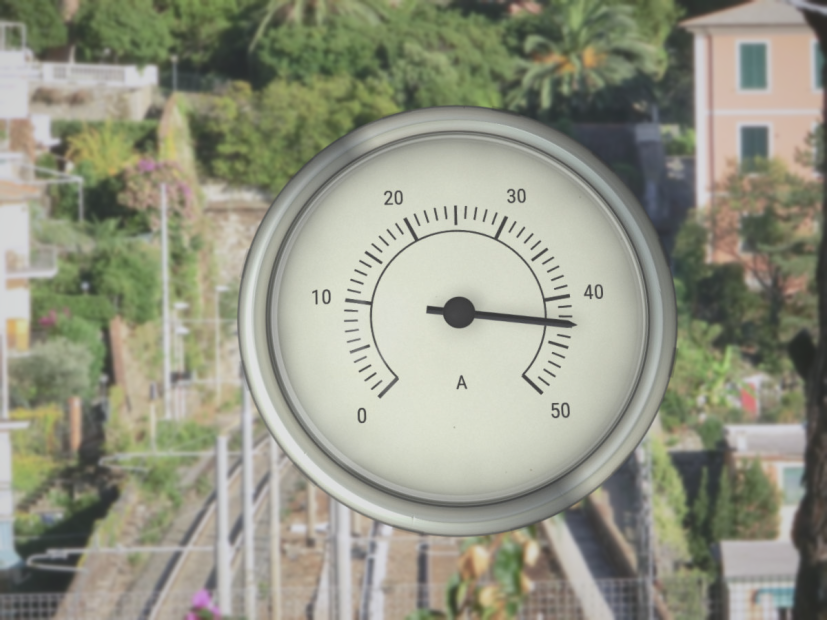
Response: 43 A
